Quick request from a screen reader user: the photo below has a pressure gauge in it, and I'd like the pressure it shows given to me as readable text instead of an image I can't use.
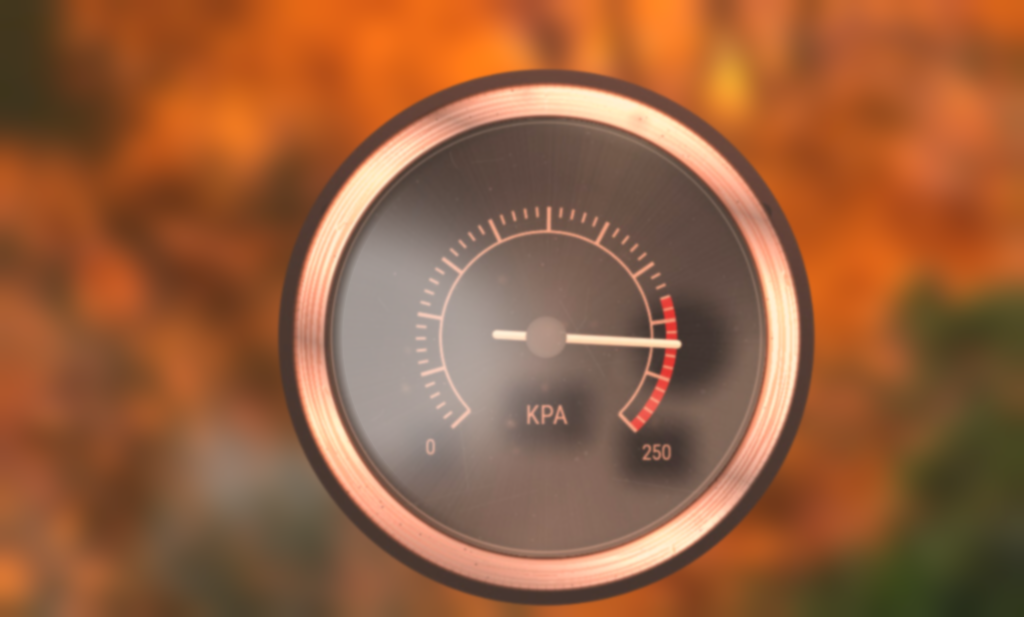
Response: 210 kPa
